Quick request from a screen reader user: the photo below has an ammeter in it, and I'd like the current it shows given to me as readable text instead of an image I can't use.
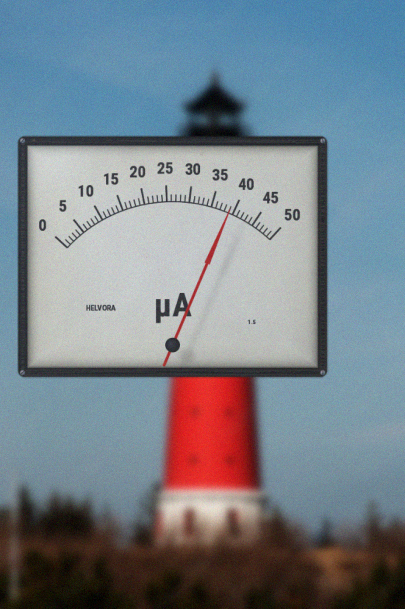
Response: 39 µA
